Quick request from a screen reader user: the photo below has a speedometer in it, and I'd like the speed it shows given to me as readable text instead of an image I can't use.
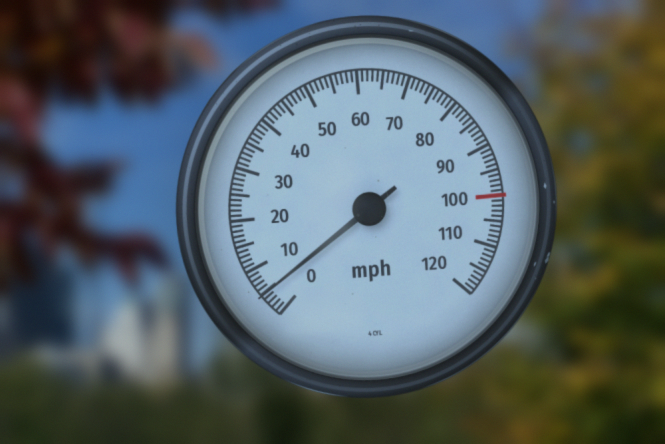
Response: 5 mph
